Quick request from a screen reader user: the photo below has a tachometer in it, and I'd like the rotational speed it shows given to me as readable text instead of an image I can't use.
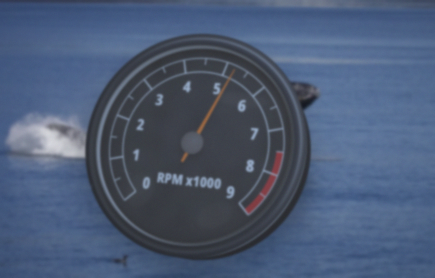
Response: 5250 rpm
